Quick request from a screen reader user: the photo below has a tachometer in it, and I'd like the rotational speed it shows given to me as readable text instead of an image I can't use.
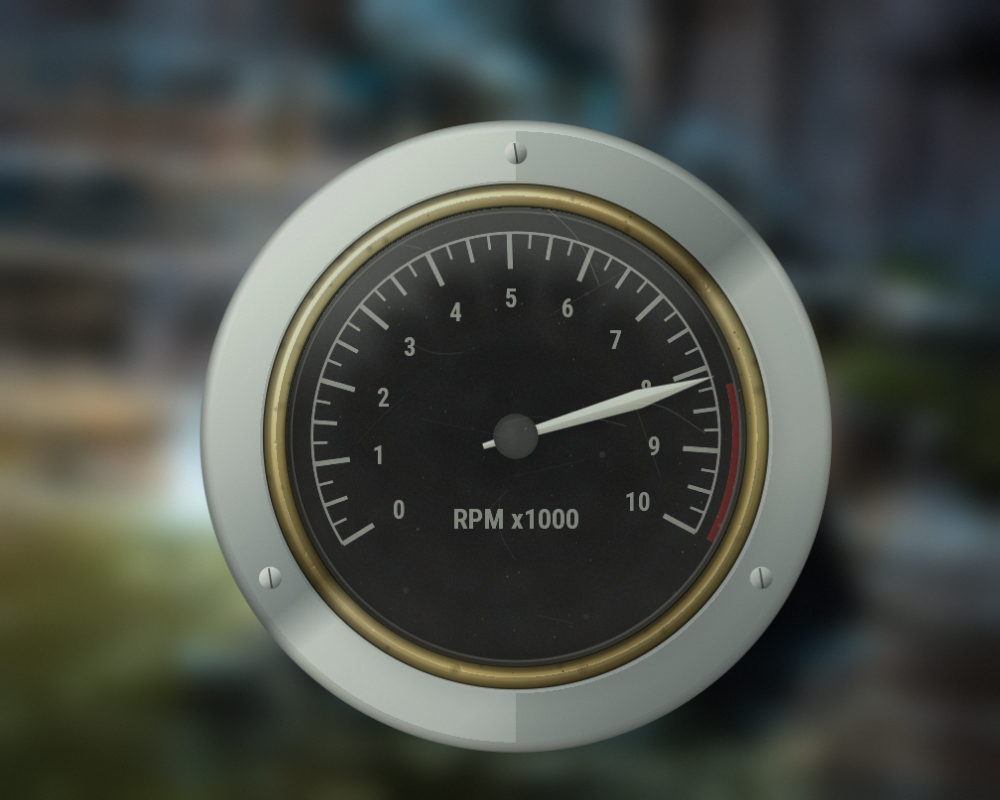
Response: 8125 rpm
